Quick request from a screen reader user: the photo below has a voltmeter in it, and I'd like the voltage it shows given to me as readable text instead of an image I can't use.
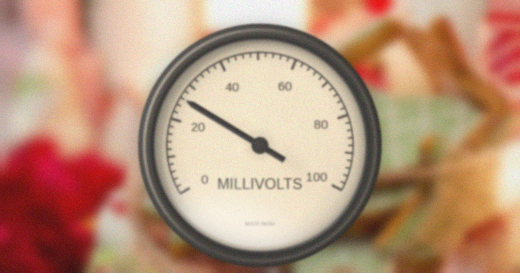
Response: 26 mV
